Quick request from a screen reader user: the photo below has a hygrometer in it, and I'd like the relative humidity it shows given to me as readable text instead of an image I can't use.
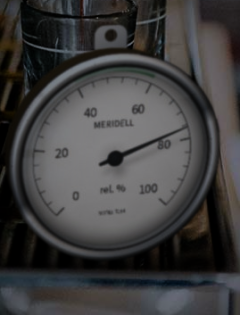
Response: 76 %
